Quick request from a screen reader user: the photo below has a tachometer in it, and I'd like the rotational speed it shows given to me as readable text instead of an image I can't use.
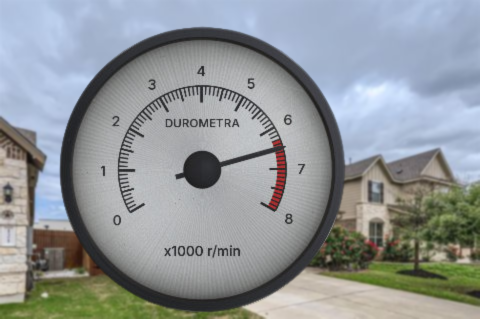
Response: 6500 rpm
